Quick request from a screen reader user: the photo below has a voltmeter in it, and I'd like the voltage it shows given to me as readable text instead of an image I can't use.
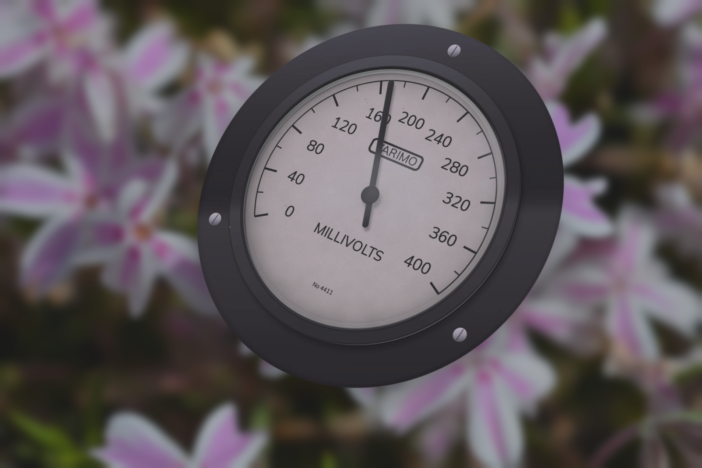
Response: 170 mV
